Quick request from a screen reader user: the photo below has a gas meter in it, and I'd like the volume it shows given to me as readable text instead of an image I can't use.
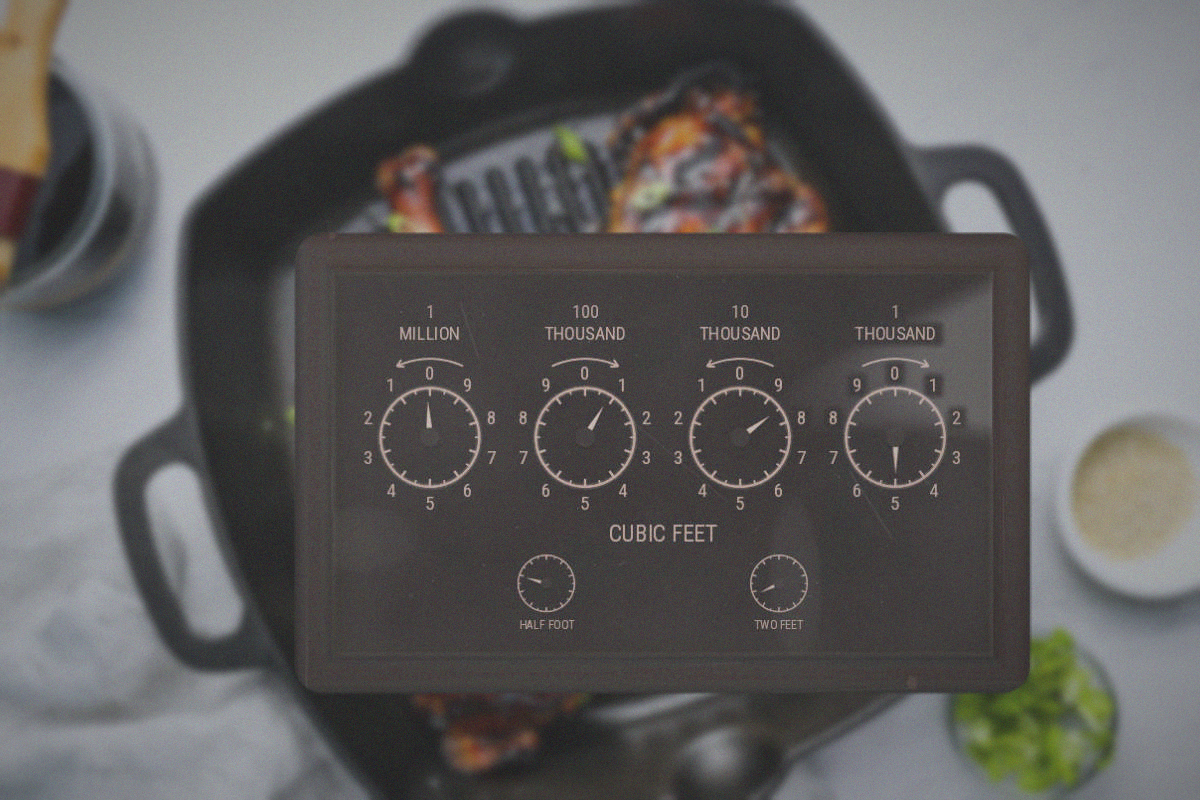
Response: 8500 ft³
